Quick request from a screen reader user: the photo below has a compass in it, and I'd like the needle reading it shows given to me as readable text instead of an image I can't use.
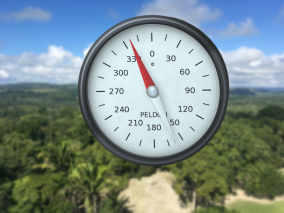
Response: 337.5 °
